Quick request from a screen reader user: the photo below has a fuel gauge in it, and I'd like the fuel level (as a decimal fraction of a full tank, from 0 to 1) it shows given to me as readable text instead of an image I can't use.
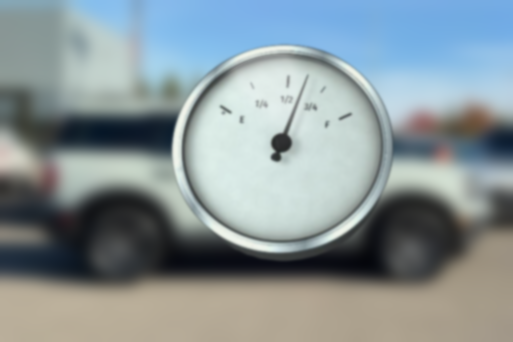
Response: 0.625
